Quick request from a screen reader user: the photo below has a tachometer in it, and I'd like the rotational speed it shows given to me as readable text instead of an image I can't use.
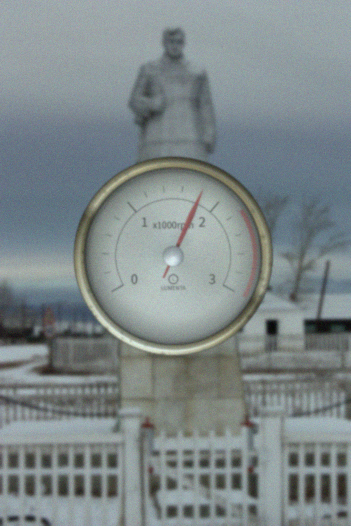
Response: 1800 rpm
